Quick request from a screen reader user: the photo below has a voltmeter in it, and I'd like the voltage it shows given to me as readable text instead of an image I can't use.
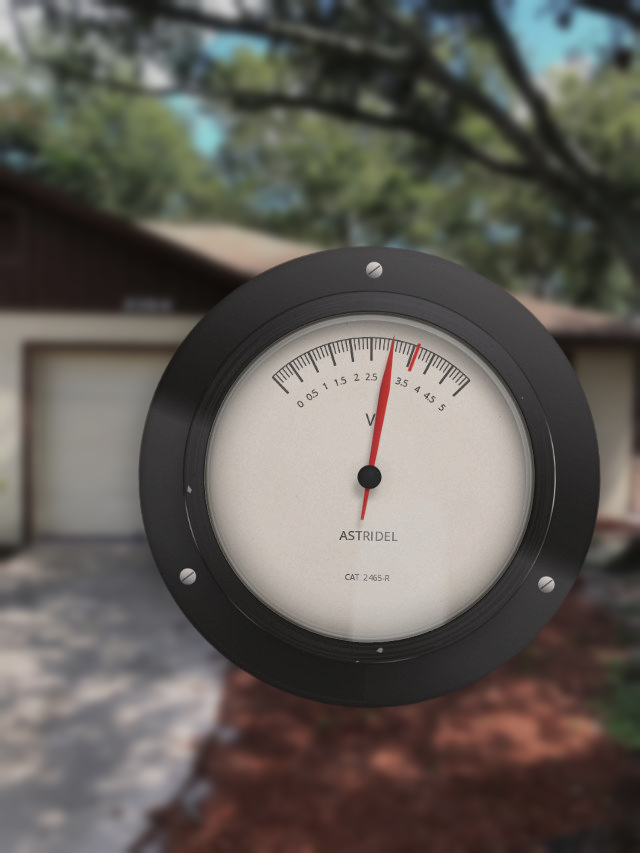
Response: 3 V
